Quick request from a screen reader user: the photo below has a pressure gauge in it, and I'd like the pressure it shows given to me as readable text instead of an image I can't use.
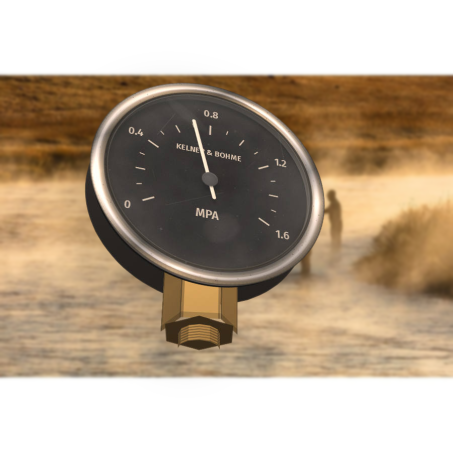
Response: 0.7 MPa
